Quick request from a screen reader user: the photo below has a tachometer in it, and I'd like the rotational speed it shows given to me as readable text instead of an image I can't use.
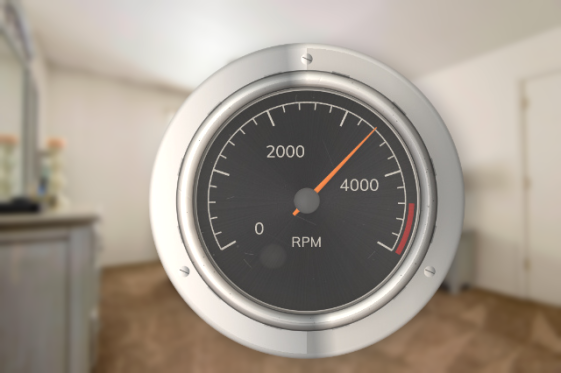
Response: 3400 rpm
